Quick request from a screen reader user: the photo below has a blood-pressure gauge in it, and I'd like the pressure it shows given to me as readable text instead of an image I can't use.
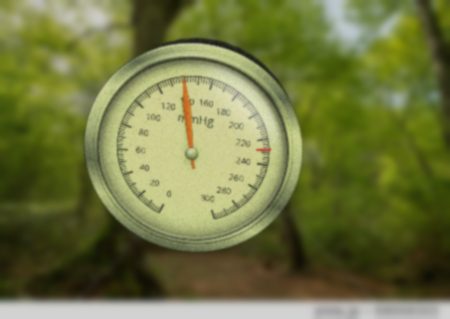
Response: 140 mmHg
